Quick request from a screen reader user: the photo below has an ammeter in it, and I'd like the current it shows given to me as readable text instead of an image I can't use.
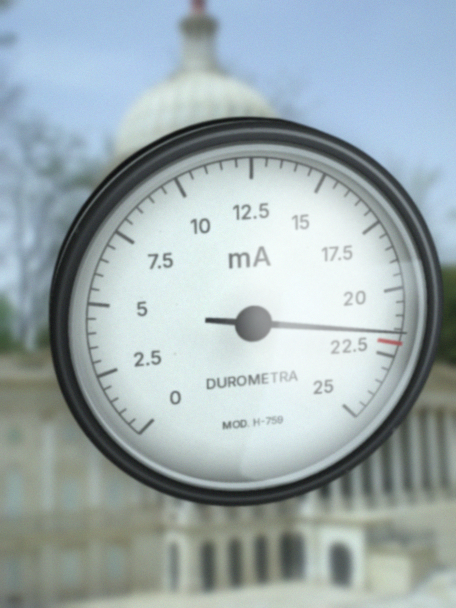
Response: 21.5 mA
